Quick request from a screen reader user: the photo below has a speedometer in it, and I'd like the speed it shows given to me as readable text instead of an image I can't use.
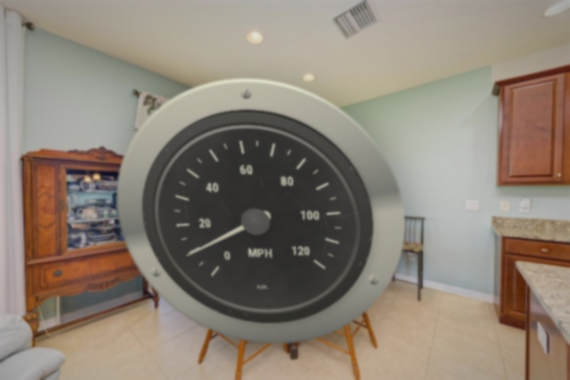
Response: 10 mph
